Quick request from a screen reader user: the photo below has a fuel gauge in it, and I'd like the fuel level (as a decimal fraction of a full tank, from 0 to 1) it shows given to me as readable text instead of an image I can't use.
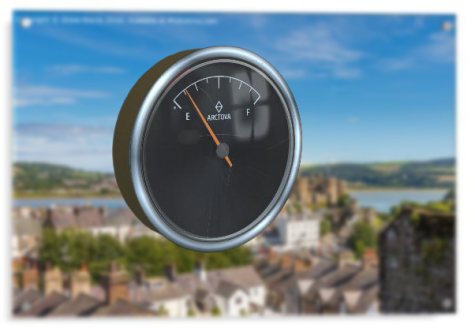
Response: 0.125
